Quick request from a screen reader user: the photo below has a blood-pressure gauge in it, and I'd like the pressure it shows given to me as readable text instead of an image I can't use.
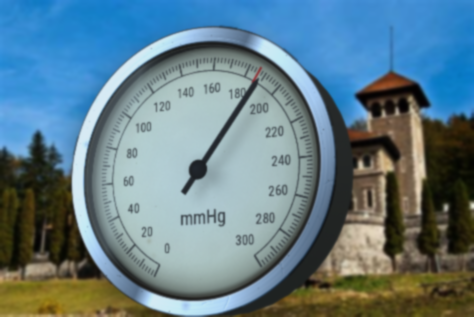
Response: 190 mmHg
